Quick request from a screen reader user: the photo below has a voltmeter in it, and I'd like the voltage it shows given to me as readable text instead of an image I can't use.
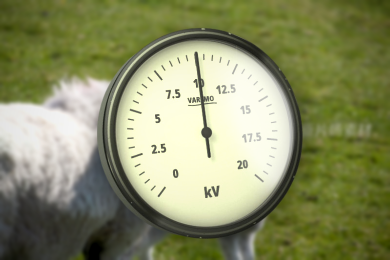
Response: 10 kV
